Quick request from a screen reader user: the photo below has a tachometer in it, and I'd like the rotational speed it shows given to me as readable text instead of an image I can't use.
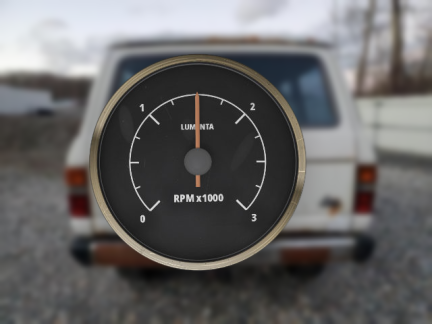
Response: 1500 rpm
